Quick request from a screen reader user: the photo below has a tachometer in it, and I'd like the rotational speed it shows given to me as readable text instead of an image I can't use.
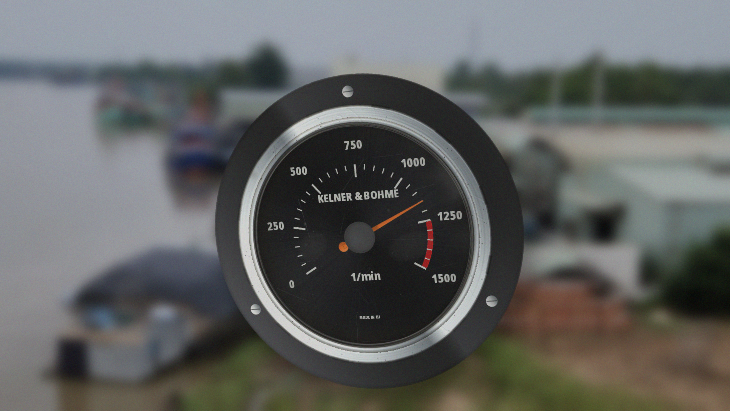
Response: 1150 rpm
